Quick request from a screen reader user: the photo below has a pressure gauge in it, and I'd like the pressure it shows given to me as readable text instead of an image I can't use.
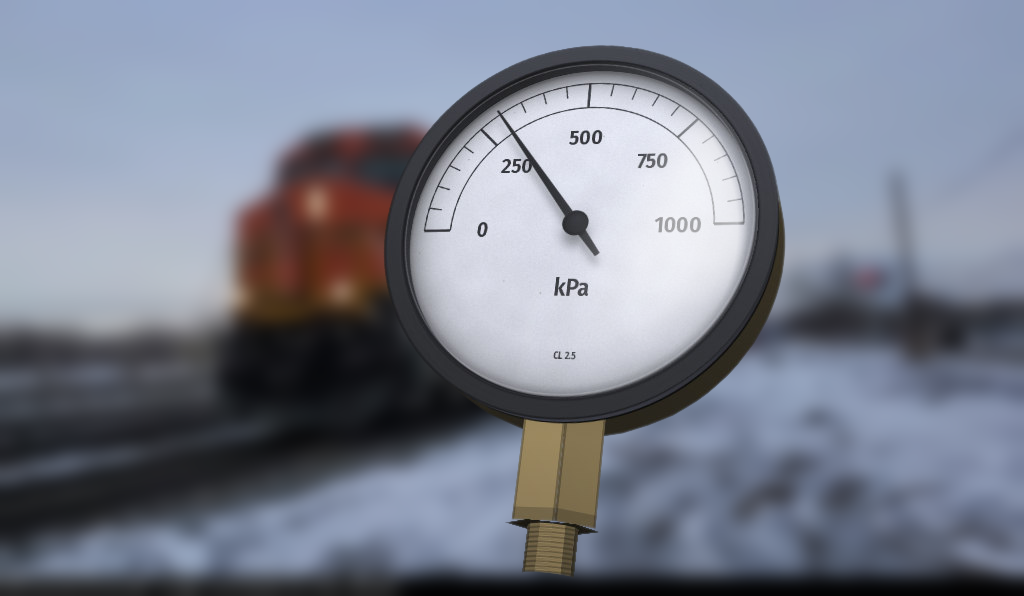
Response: 300 kPa
